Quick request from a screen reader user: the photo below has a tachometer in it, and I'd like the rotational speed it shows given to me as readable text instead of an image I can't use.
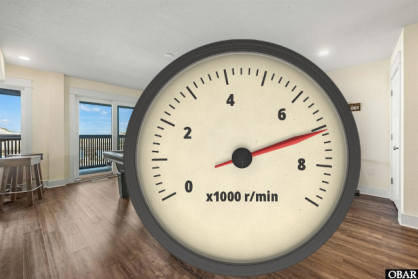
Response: 7100 rpm
